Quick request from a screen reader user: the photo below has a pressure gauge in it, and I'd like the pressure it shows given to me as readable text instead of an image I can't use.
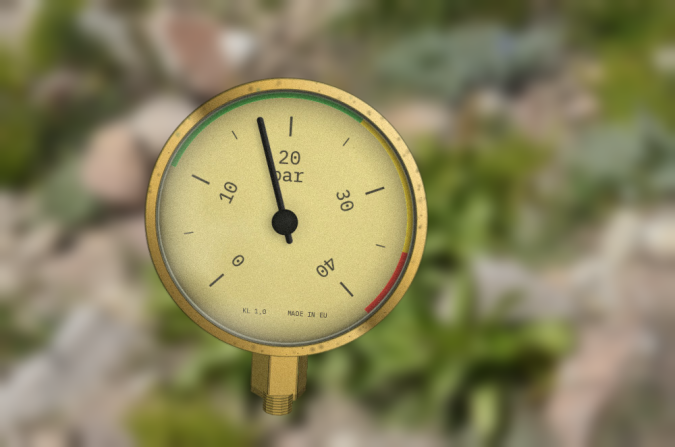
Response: 17.5 bar
